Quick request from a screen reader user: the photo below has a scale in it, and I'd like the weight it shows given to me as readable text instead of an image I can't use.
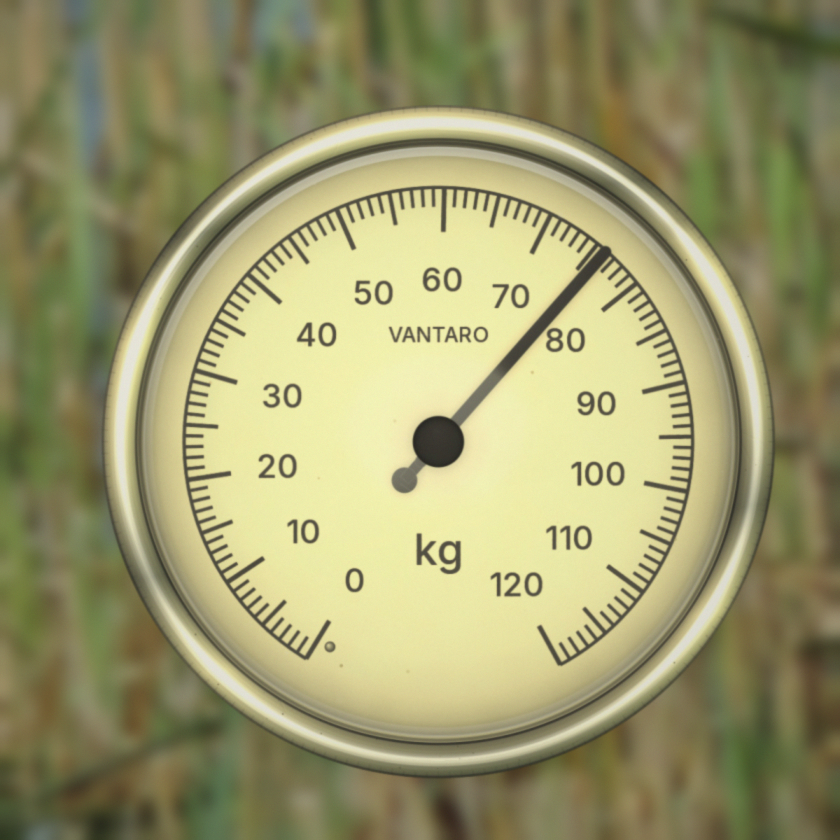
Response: 76 kg
